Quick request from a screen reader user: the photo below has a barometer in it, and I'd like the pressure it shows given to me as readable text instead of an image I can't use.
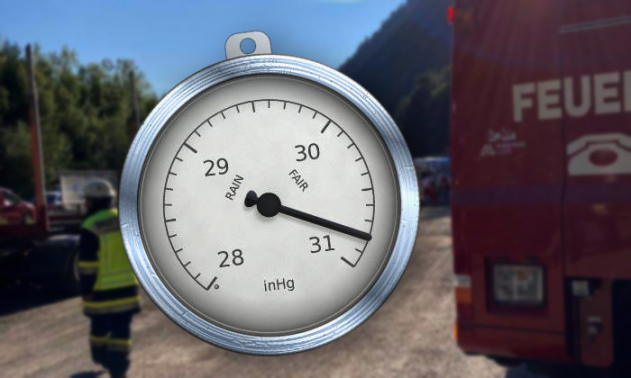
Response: 30.8 inHg
